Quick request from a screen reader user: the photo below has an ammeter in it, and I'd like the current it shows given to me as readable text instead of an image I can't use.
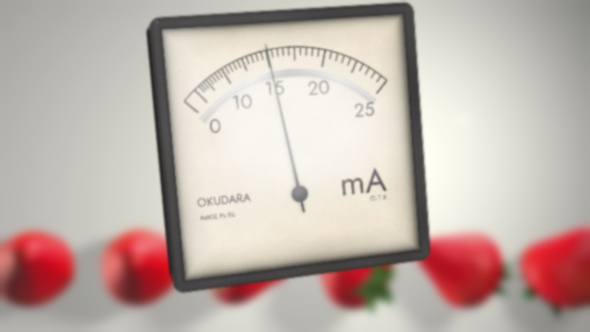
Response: 15 mA
